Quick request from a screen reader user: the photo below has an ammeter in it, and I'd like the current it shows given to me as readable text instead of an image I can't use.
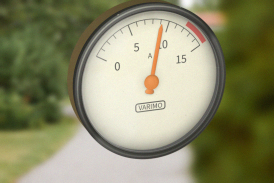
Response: 9 A
